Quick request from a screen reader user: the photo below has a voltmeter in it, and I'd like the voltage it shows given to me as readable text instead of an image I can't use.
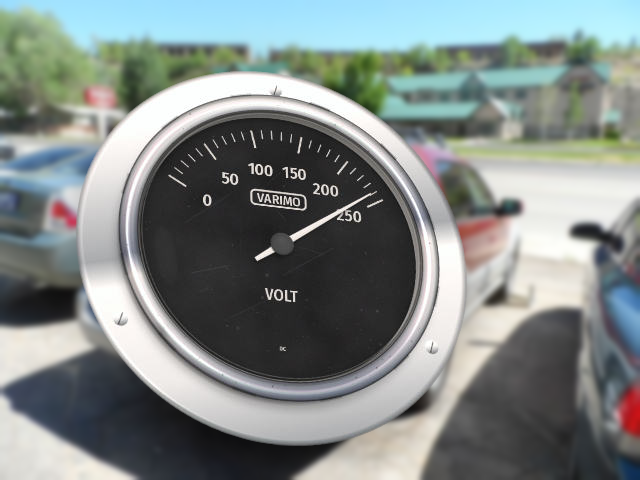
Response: 240 V
